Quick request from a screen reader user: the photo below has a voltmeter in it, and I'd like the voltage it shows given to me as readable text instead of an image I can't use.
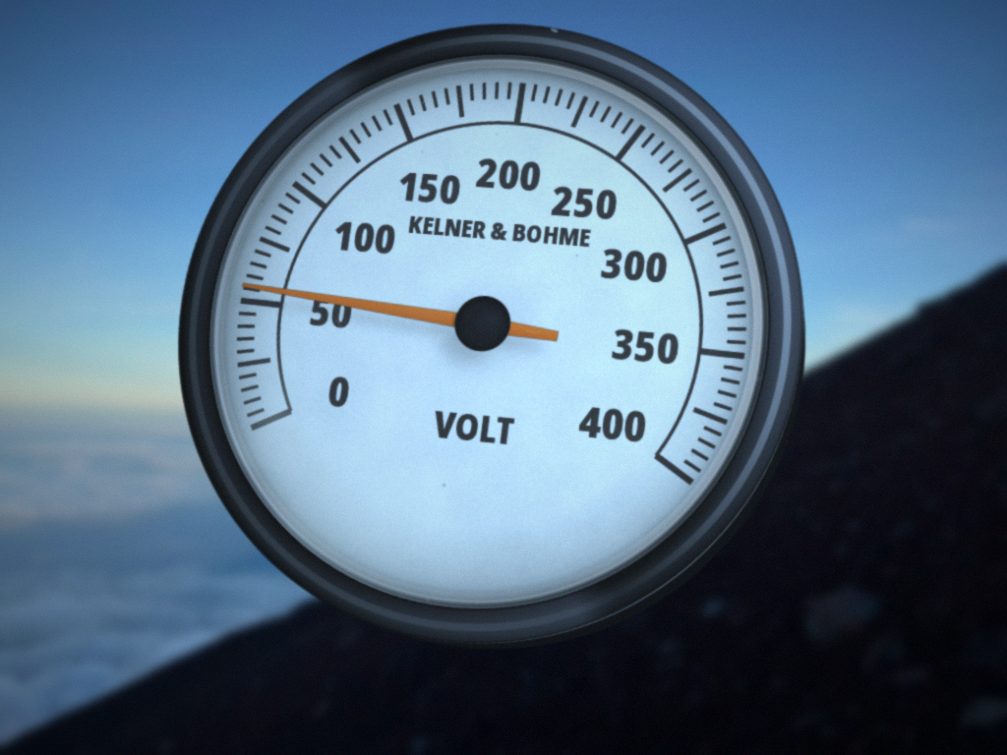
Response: 55 V
